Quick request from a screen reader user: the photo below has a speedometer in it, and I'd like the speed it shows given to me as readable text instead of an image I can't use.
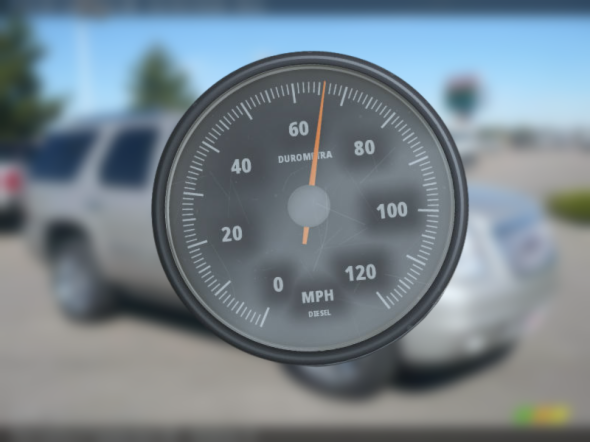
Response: 66 mph
